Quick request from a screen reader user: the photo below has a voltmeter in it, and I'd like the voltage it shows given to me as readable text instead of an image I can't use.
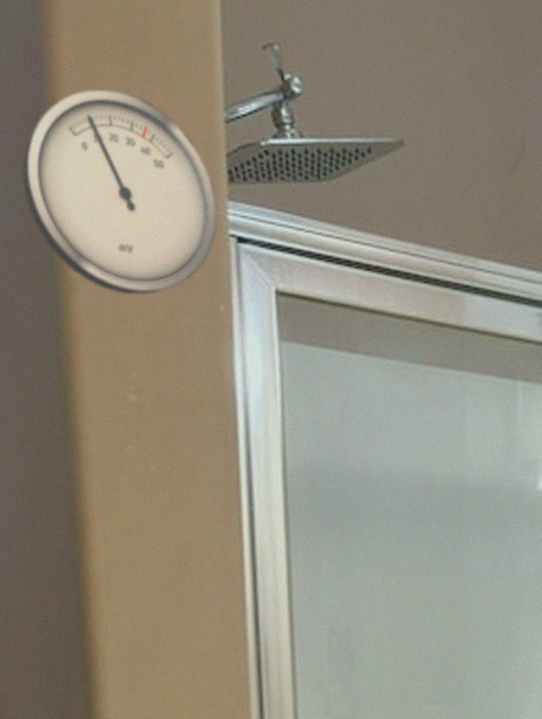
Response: 10 mV
